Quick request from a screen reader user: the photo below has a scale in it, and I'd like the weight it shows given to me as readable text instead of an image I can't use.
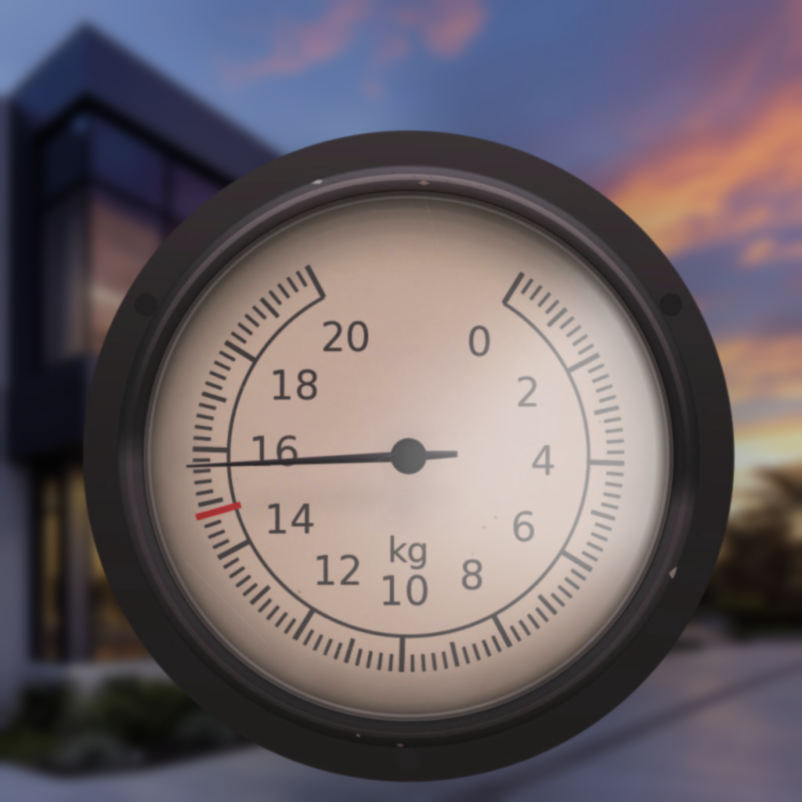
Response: 15.7 kg
